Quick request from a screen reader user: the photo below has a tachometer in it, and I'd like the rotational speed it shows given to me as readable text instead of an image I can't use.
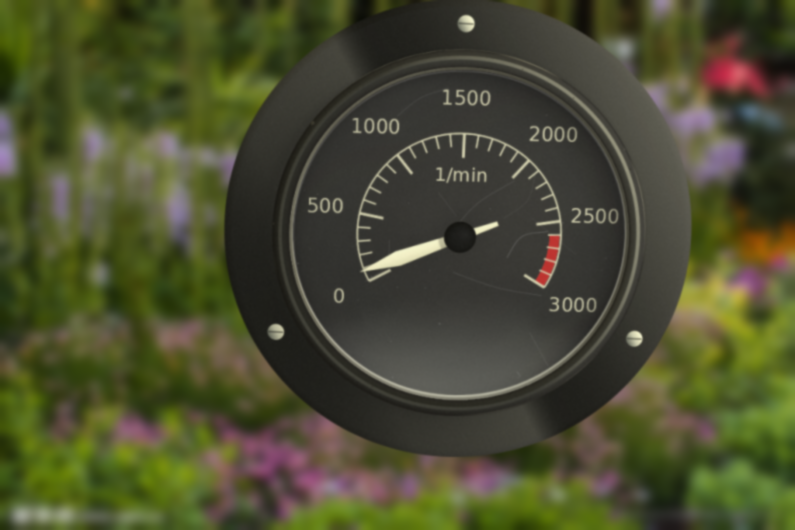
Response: 100 rpm
